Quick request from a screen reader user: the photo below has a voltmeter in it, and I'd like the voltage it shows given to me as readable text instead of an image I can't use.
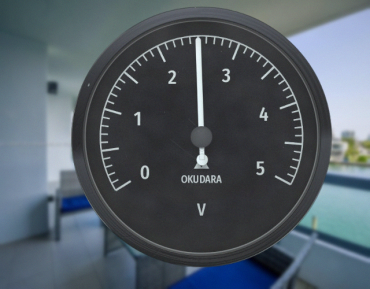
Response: 2.5 V
